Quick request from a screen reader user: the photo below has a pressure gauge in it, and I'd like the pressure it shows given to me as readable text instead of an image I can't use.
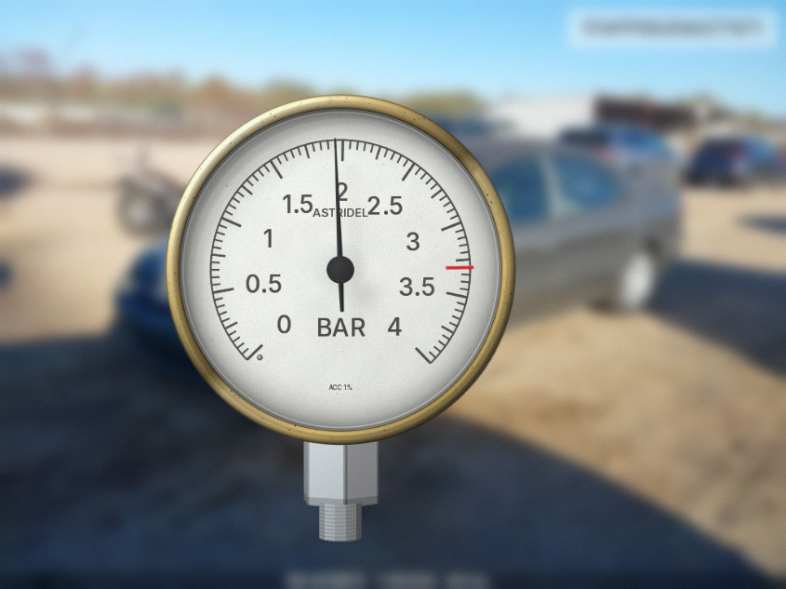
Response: 1.95 bar
